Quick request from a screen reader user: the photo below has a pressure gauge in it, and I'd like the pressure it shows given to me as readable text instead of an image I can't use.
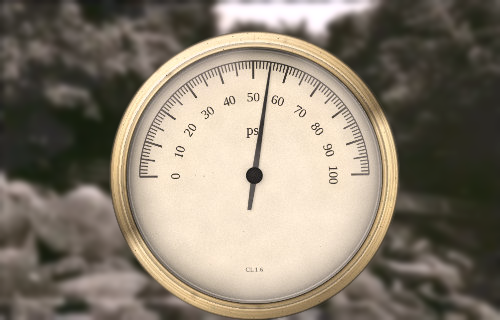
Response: 55 psi
